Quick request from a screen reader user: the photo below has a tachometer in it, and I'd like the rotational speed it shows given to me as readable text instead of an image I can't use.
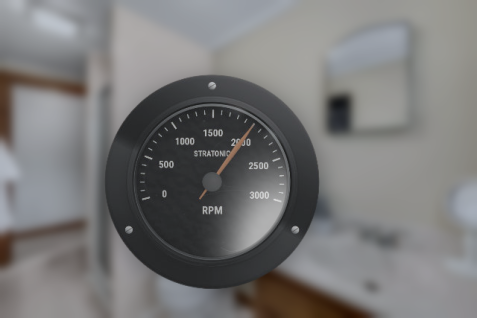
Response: 2000 rpm
